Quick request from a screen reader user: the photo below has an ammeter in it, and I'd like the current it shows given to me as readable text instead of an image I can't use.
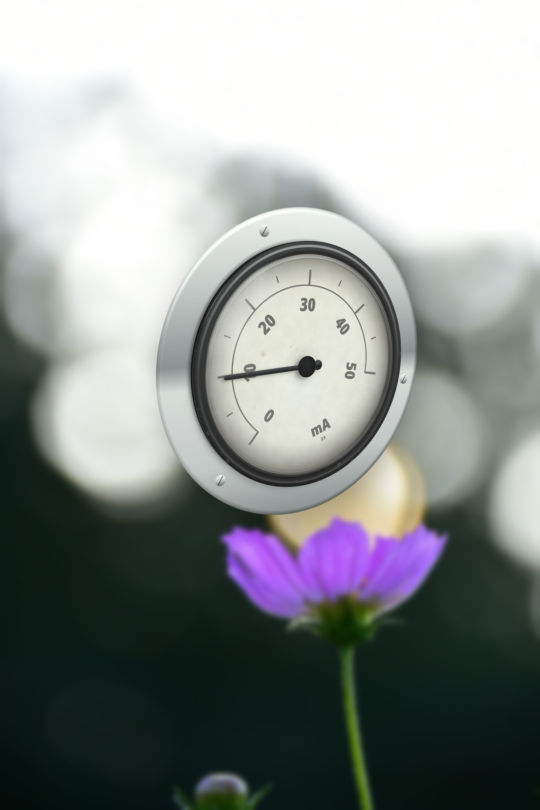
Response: 10 mA
